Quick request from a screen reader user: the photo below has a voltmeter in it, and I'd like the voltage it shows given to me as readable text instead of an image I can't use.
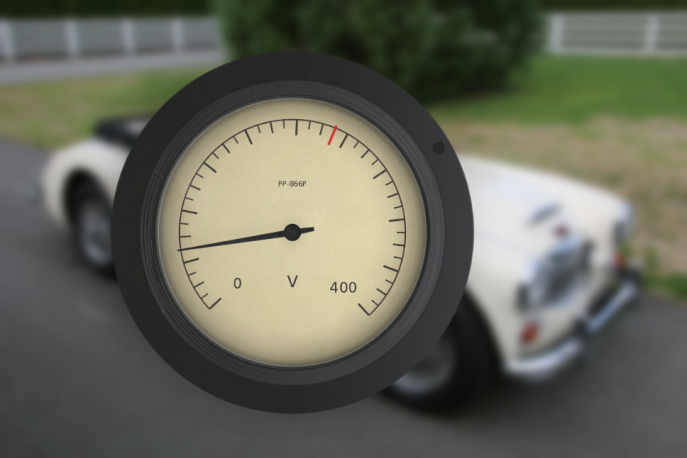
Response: 50 V
